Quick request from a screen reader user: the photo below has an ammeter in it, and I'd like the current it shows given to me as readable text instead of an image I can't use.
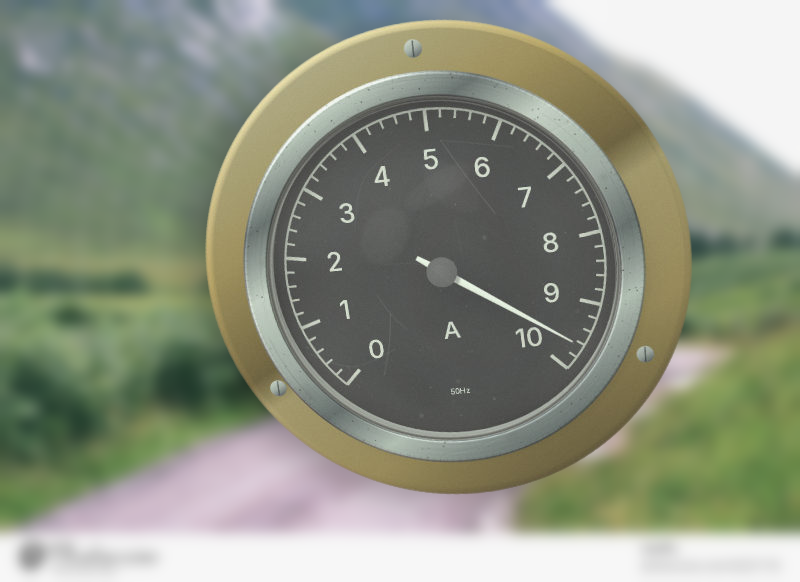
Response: 9.6 A
